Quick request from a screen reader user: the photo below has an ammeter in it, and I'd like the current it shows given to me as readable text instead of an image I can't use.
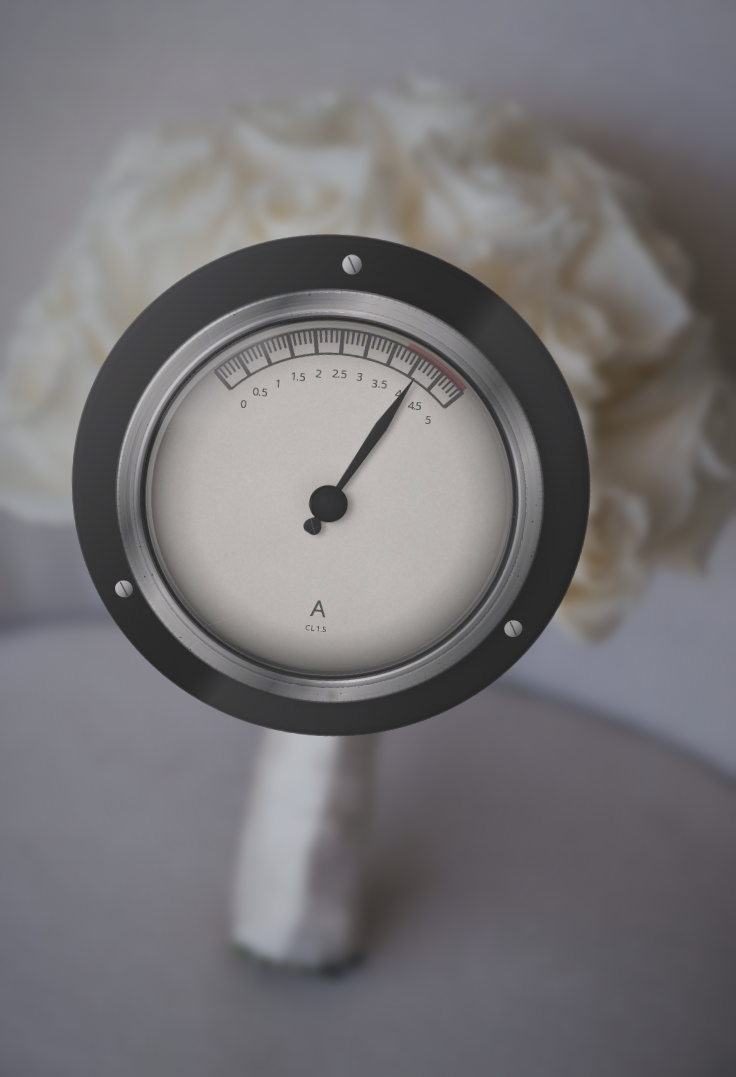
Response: 4.1 A
